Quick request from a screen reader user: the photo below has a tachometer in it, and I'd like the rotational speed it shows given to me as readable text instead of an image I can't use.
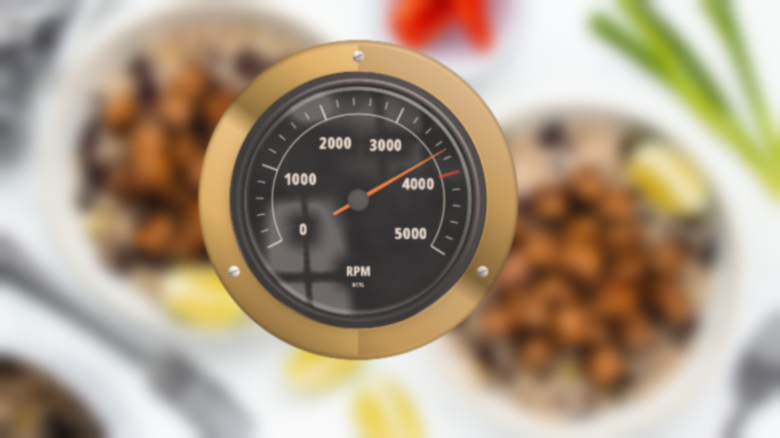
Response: 3700 rpm
